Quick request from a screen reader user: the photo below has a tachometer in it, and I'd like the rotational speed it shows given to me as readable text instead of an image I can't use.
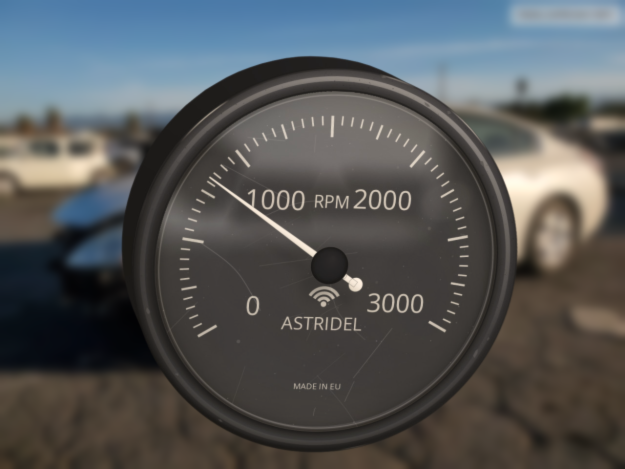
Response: 825 rpm
